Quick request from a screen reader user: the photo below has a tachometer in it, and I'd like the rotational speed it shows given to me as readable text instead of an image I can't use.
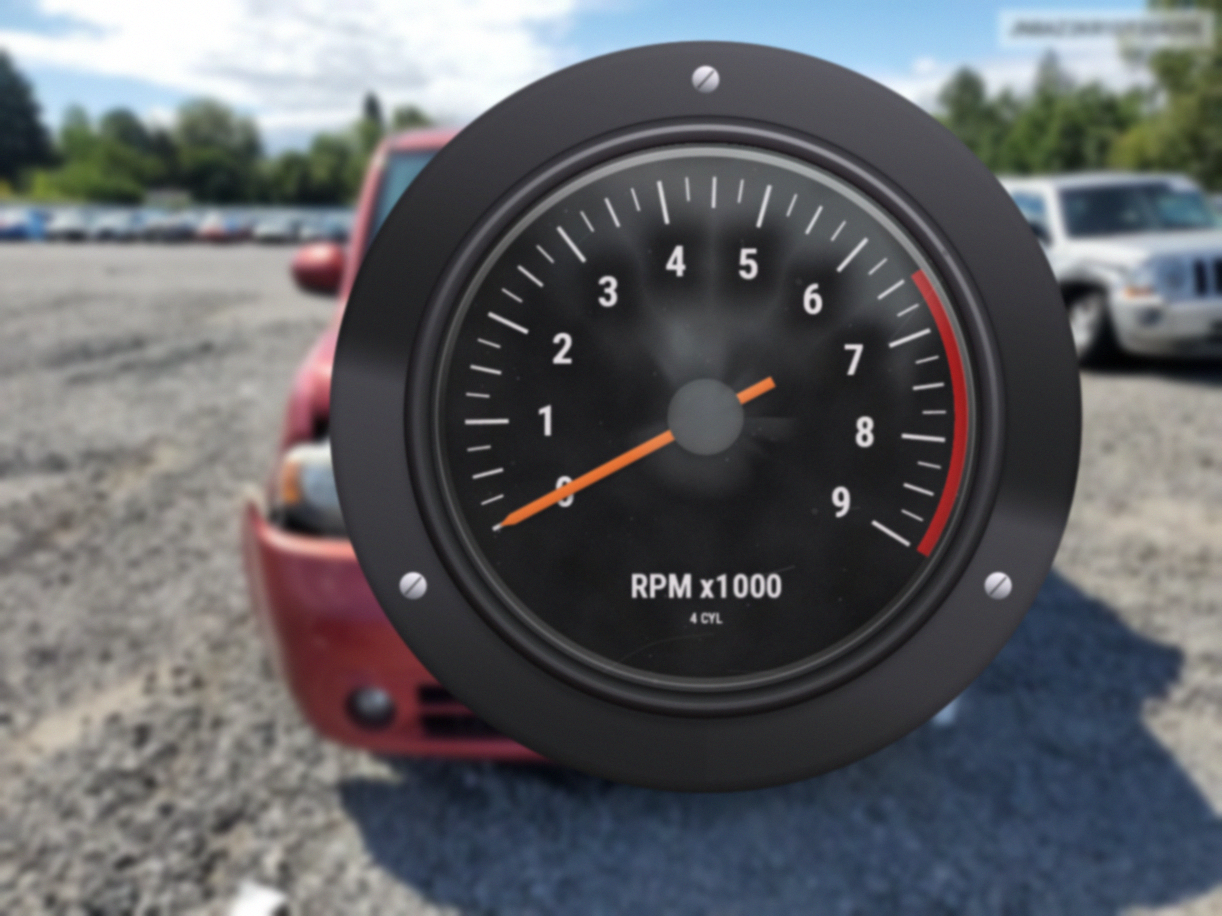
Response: 0 rpm
